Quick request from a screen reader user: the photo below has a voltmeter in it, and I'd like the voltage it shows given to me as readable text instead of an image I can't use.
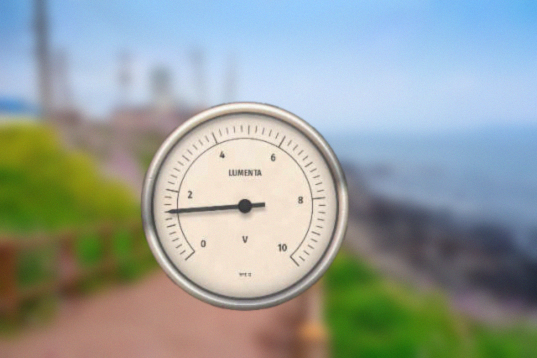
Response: 1.4 V
